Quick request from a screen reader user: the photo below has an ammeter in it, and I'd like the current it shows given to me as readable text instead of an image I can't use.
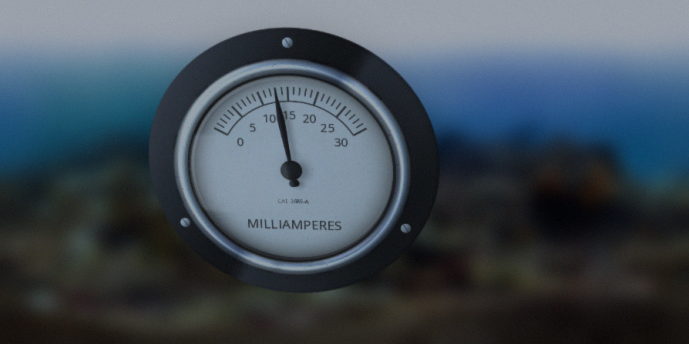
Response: 13 mA
